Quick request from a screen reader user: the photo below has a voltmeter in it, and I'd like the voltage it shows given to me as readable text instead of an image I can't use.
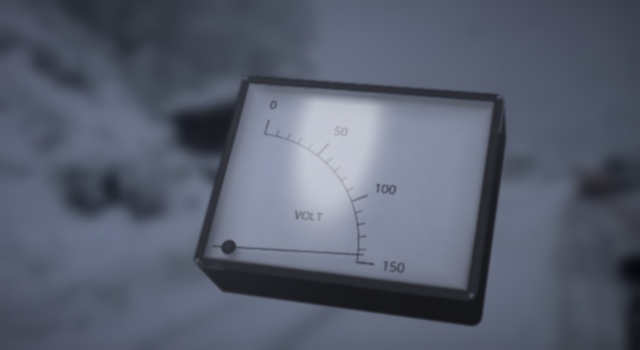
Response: 145 V
